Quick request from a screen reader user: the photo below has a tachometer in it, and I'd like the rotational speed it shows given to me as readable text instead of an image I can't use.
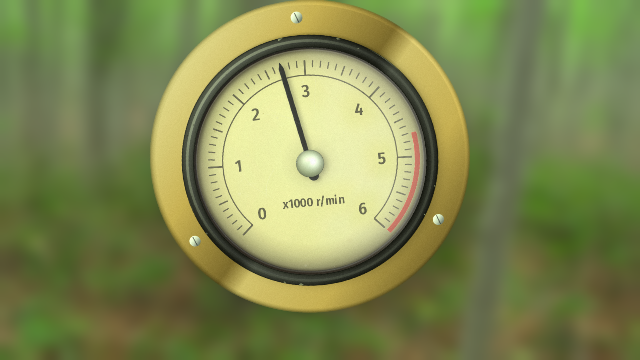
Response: 2700 rpm
